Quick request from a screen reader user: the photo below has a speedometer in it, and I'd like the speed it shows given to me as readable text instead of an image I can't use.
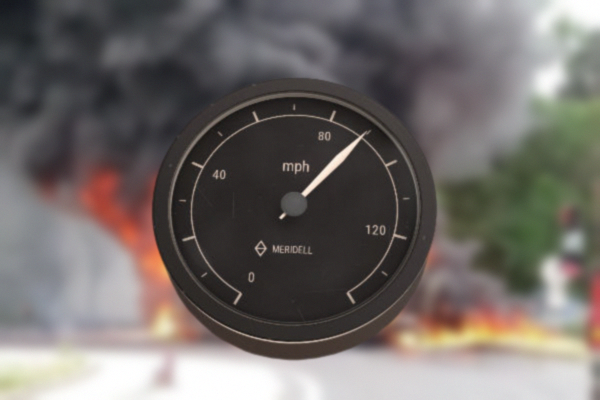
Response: 90 mph
